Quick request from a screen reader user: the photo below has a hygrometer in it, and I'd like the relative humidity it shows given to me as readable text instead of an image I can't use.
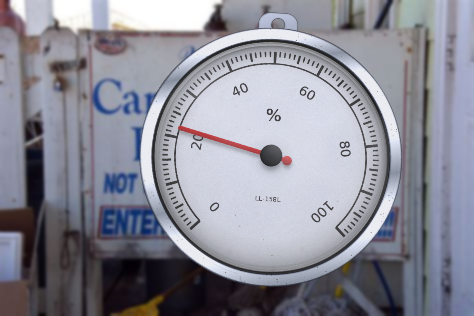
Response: 22 %
